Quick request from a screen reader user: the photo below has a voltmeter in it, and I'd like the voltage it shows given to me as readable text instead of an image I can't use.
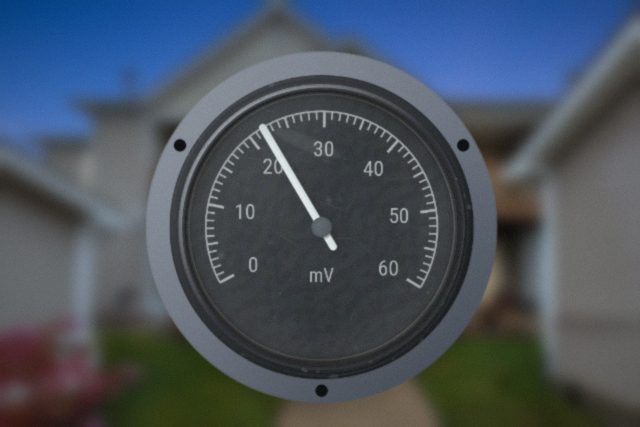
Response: 22 mV
